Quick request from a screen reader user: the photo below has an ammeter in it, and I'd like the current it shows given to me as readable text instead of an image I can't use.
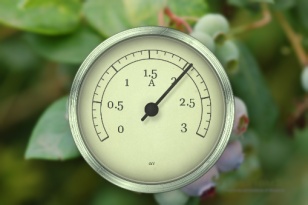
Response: 2.05 A
